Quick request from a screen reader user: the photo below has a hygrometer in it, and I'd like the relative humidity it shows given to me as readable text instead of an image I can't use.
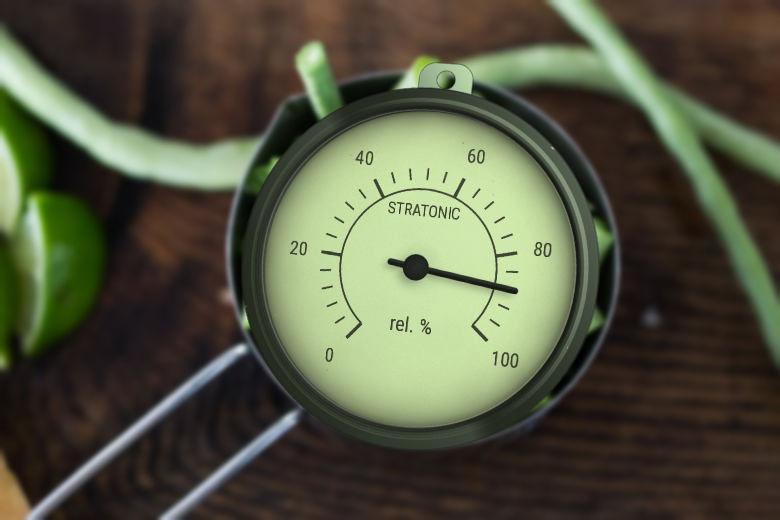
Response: 88 %
